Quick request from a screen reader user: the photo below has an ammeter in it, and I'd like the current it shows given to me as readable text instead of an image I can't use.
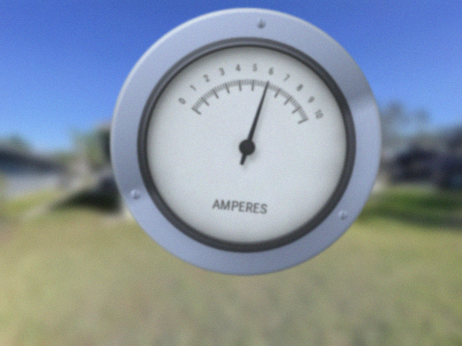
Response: 6 A
